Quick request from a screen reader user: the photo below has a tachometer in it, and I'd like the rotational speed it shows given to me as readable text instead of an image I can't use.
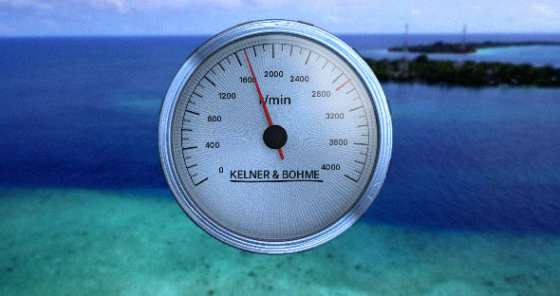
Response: 1700 rpm
